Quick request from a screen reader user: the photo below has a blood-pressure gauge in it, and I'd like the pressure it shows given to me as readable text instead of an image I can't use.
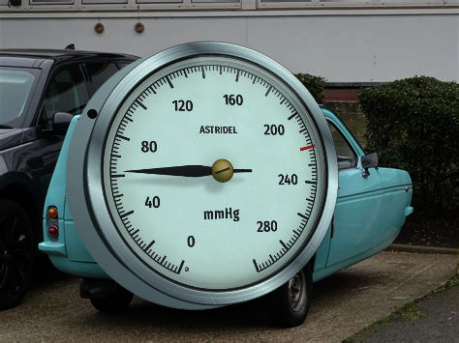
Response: 62 mmHg
